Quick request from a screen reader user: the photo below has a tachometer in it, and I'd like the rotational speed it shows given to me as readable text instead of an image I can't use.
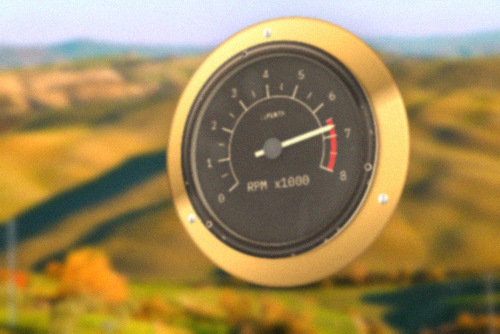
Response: 6750 rpm
